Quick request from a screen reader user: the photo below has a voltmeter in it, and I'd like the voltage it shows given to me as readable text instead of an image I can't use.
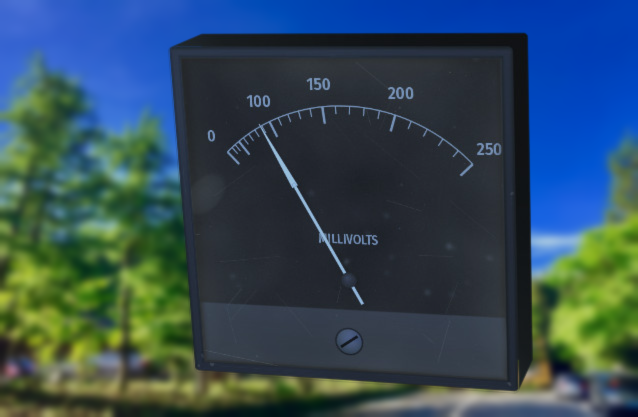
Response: 90 mV
